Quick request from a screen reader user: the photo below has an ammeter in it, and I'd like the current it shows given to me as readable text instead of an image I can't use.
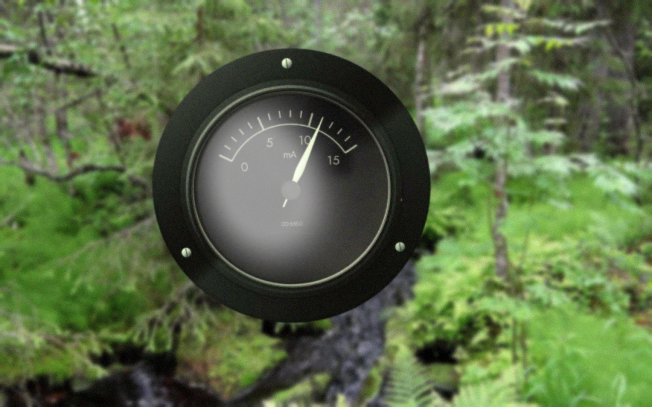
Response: 11 mA
